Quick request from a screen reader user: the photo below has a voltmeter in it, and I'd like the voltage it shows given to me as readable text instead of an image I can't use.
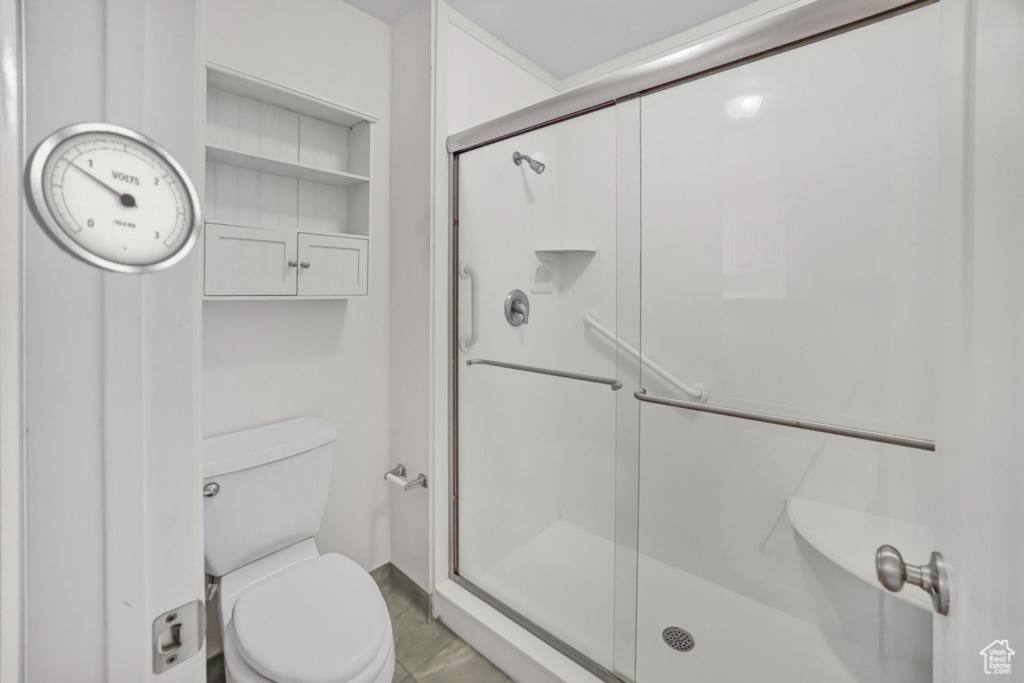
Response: 0.8 V
